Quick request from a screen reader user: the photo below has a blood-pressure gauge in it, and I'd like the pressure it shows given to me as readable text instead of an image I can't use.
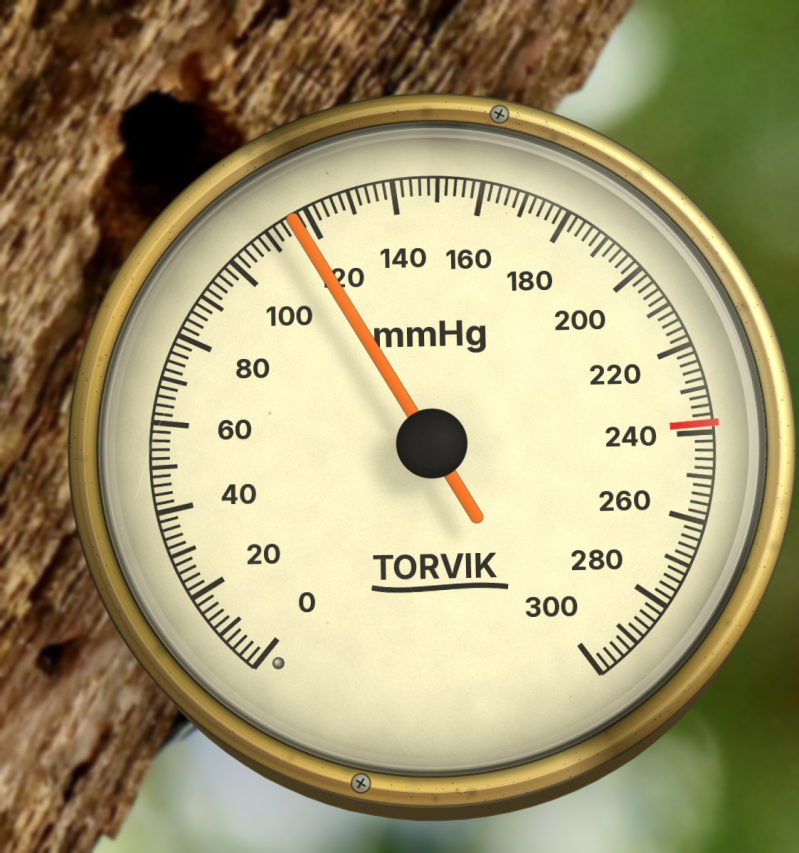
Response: 116 mmHg
